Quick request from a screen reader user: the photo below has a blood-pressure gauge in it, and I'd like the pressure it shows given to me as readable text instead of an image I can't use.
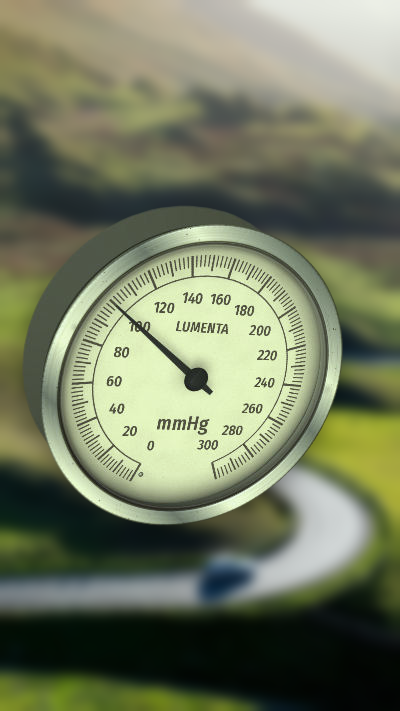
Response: 100 mmHg
